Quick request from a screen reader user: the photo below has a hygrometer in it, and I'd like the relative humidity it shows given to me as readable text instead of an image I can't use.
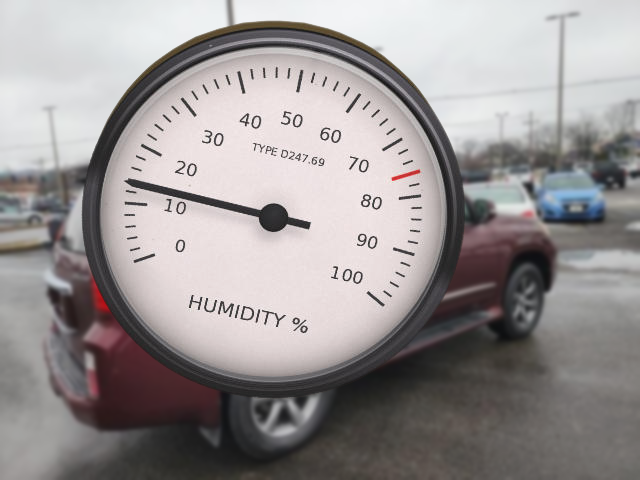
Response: 14 %
